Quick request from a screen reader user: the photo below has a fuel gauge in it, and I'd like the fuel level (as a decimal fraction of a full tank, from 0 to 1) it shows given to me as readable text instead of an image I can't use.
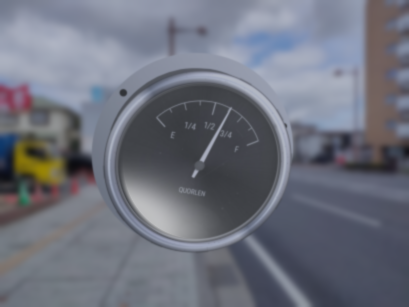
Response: 0.625
